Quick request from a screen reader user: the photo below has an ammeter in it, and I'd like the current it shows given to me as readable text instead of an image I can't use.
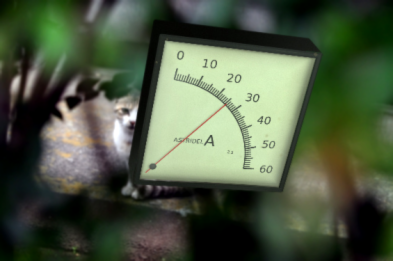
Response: 25 A
